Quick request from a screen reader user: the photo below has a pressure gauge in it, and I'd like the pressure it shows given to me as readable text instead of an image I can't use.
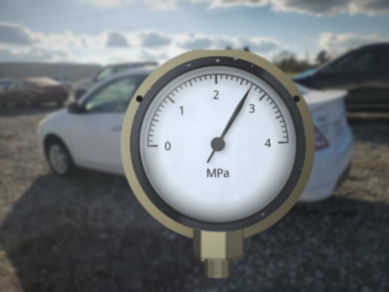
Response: 2.7 MPa
